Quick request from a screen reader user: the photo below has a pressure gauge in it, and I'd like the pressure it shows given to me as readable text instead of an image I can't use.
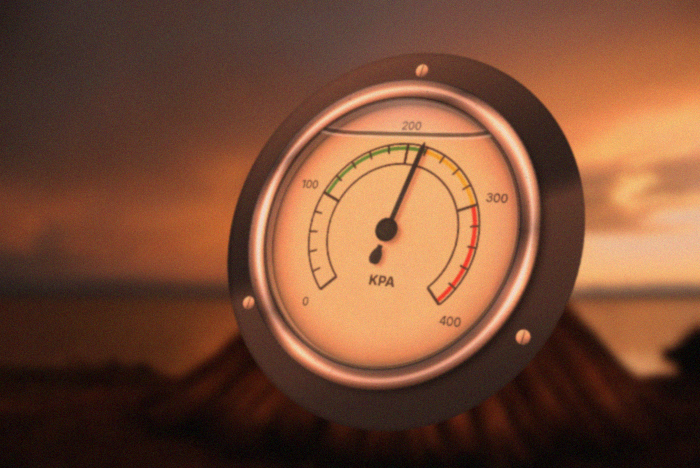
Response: 220 kPa
